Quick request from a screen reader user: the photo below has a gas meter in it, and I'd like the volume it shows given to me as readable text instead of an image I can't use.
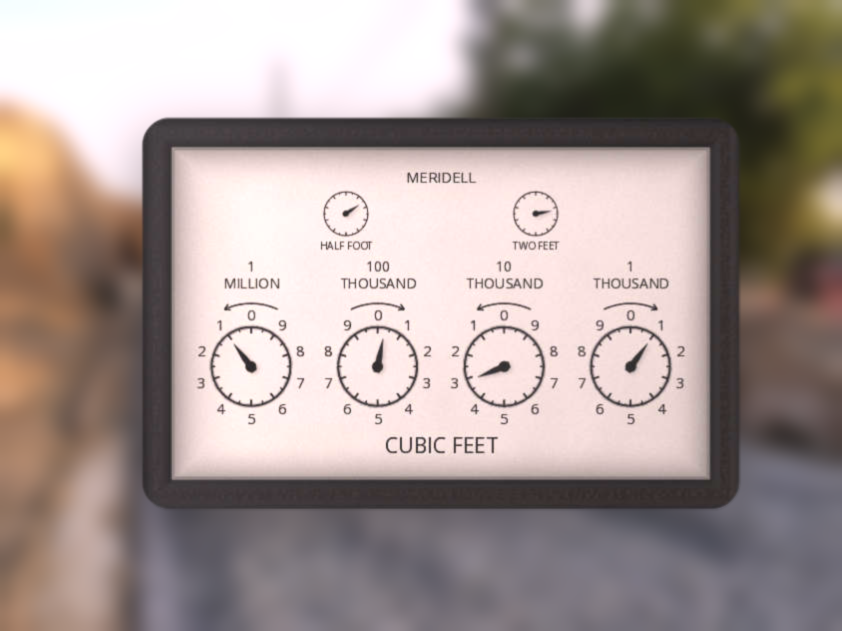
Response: 103100 ft³
